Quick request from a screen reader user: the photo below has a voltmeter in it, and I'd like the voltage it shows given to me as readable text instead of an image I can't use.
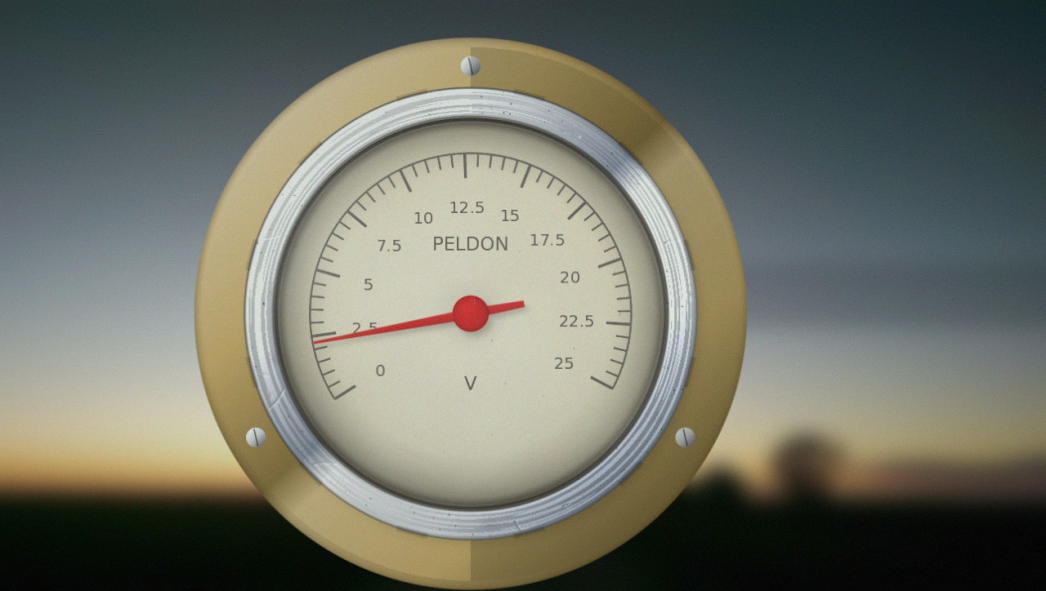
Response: 2.25 V
